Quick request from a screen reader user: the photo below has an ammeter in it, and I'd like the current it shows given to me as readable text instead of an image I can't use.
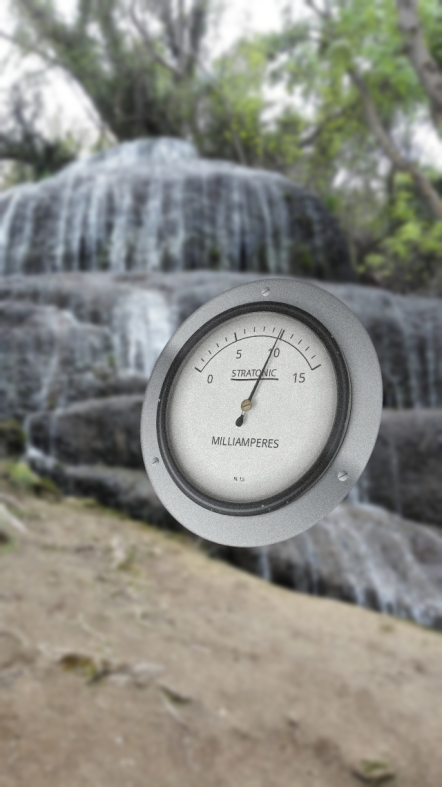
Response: 10 mA
